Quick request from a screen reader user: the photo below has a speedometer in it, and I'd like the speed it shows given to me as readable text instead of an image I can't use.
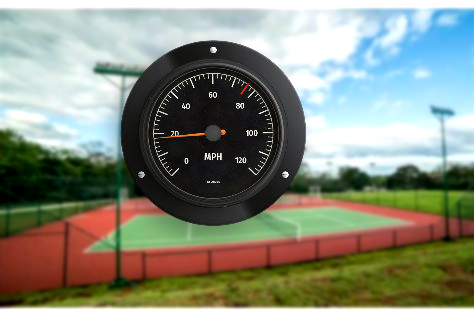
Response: 18 mph
